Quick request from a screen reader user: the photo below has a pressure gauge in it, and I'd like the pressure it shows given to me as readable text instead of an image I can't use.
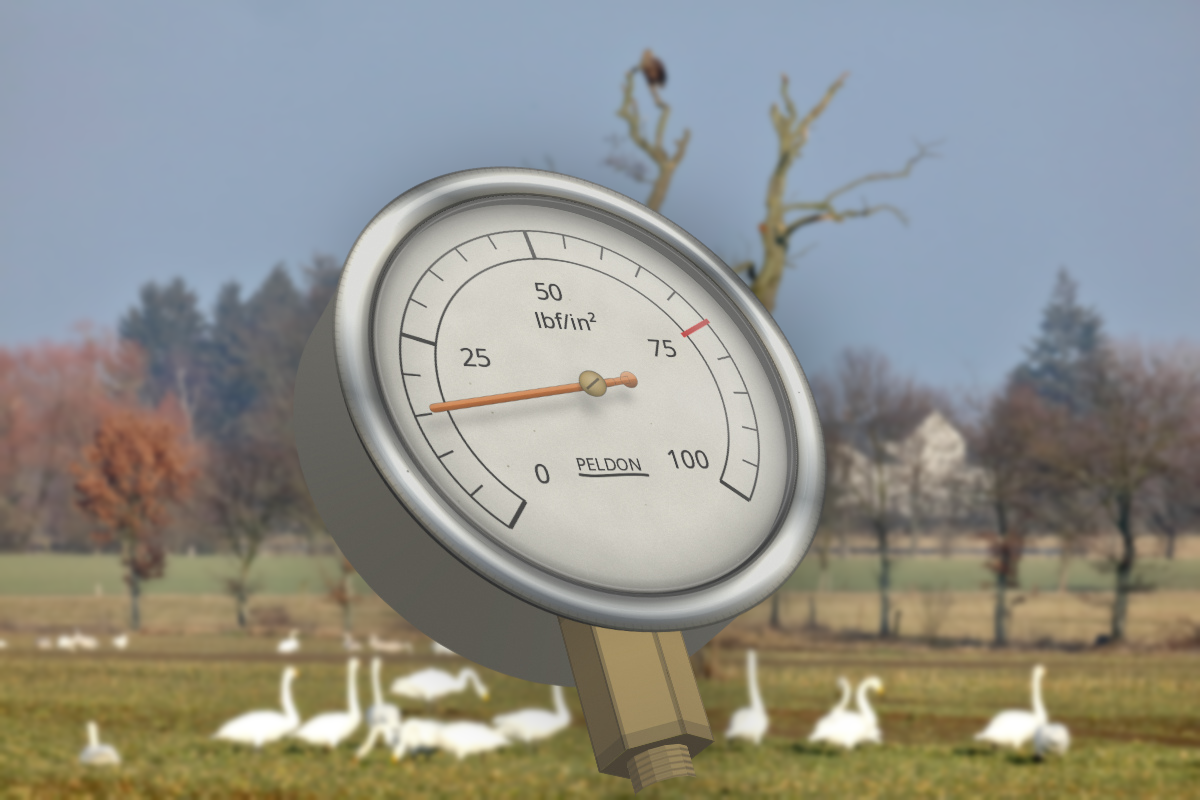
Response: 15 psi
